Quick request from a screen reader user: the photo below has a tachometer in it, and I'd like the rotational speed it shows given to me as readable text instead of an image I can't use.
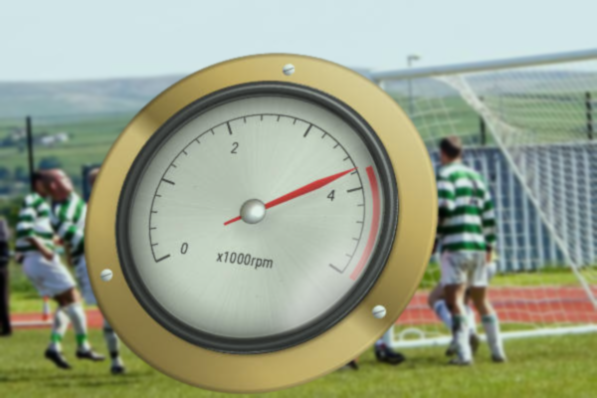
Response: 3800 rpm
